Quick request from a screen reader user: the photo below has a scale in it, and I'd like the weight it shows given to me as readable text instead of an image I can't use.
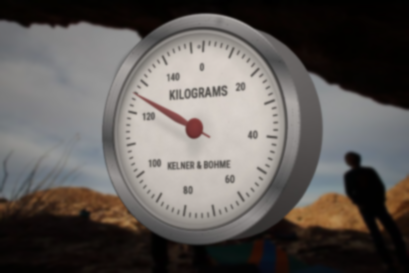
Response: 126 kg
